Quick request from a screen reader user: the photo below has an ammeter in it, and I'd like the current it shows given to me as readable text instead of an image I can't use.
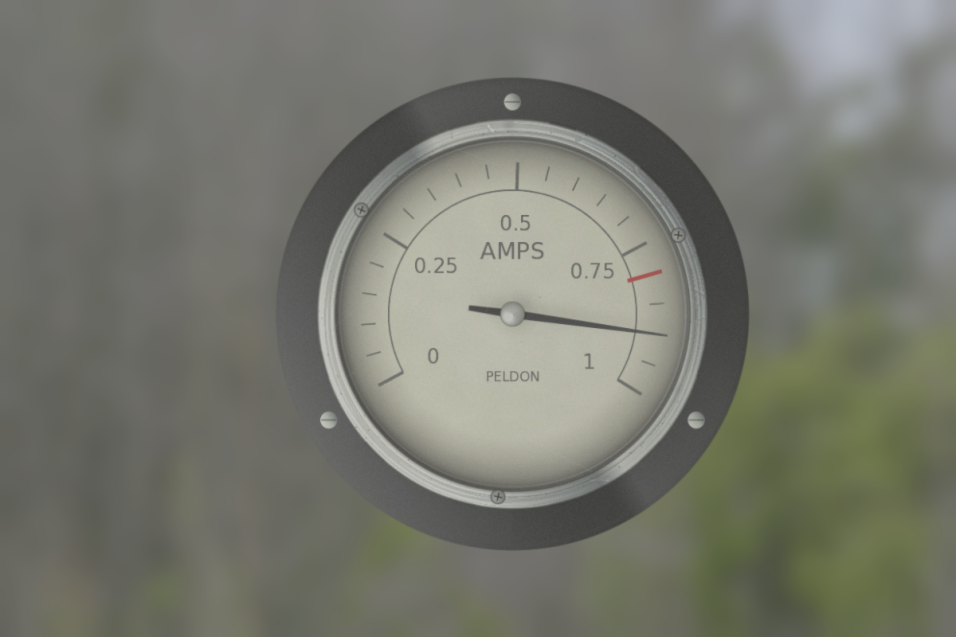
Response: 0.9 A
